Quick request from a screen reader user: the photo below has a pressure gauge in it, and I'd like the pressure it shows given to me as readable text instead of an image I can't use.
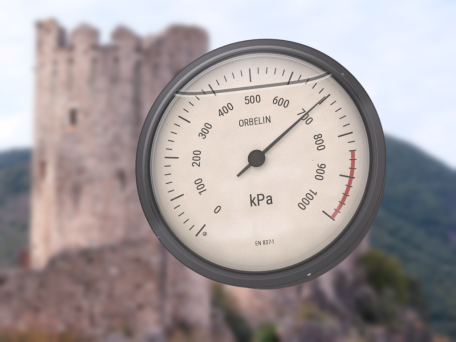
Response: 700 kPa
